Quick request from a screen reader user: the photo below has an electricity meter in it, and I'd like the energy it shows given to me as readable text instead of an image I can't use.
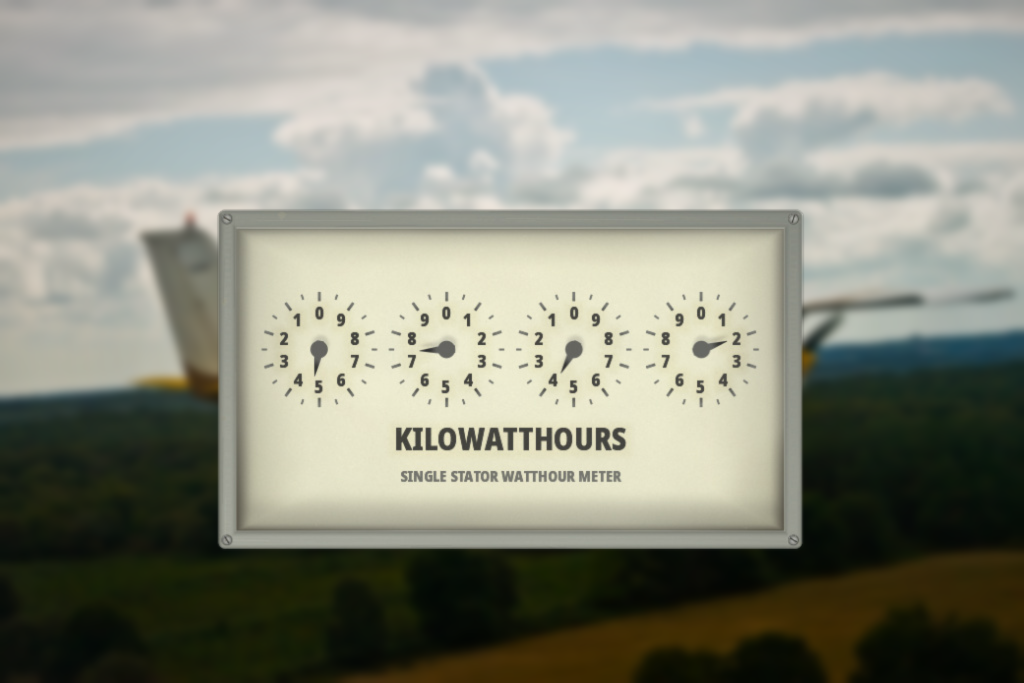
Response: 4742 kWh
